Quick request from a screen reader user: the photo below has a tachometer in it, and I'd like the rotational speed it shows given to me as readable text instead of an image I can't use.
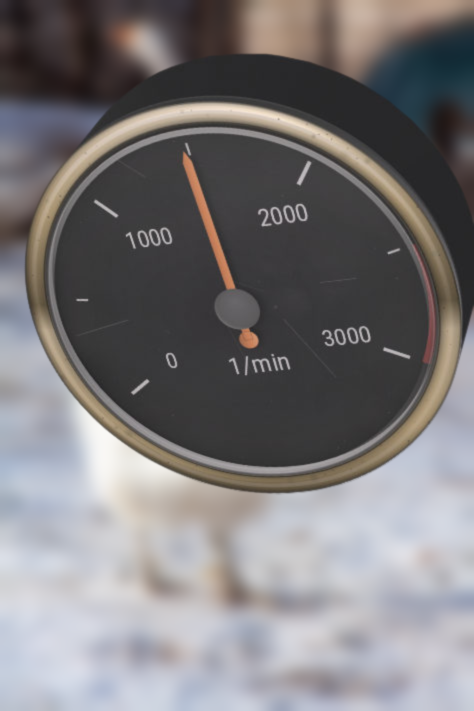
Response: 1500 rpm
